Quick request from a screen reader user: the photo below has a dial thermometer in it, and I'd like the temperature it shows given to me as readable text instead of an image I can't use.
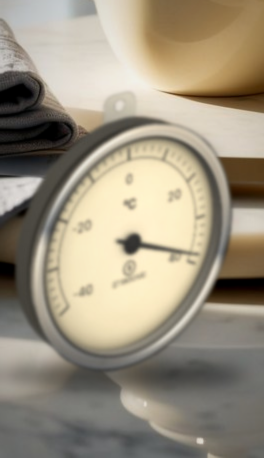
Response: 38 °C
